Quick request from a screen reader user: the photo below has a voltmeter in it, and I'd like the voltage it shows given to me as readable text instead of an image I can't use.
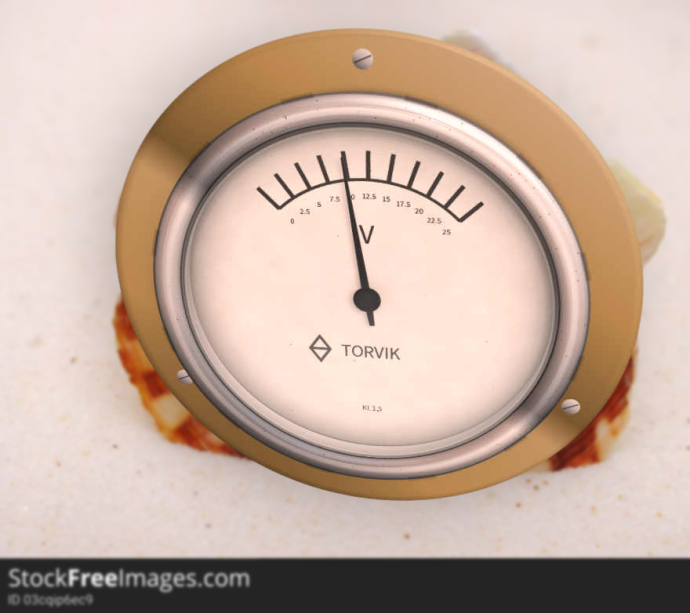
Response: 10 V
